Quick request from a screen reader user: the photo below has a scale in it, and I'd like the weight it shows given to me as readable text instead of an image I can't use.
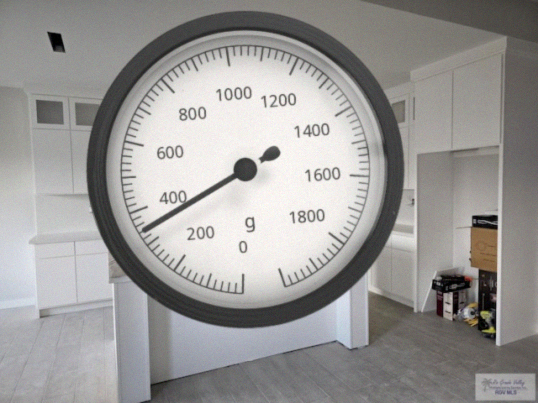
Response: 340 g
